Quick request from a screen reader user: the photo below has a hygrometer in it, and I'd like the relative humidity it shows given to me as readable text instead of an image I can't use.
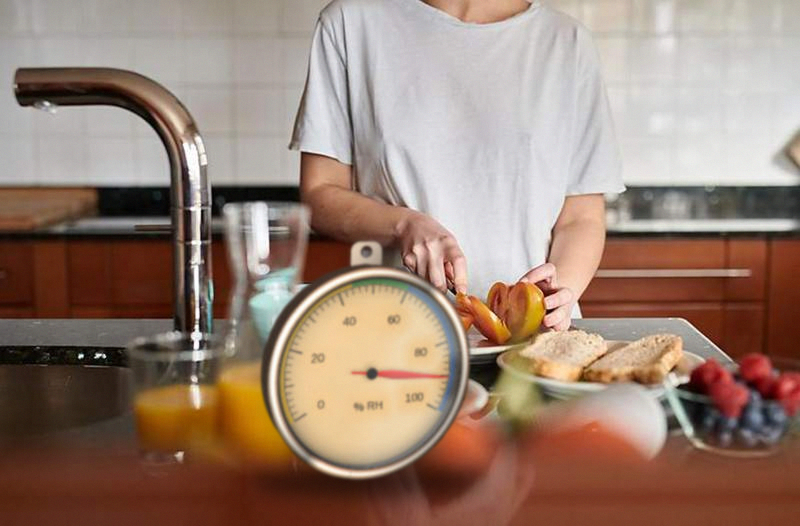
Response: 90 %
